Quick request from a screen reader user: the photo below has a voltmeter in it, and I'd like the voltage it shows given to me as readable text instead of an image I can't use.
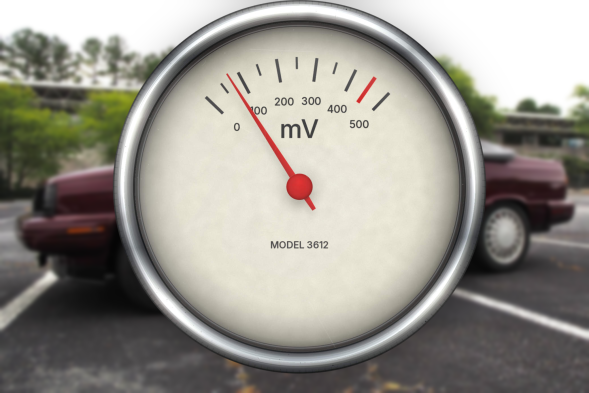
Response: 75 mV
